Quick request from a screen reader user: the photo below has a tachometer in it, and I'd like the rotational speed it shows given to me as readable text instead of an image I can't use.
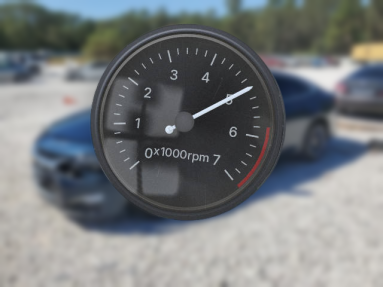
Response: 5000 rpm
